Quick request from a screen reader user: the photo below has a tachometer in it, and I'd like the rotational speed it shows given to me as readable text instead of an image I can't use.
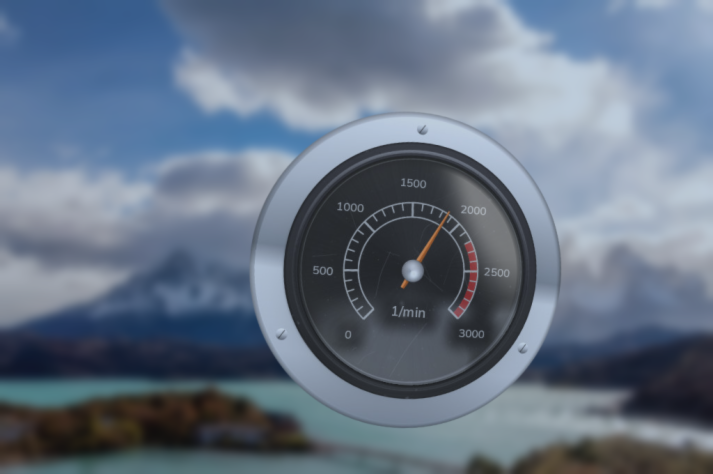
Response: 1850 rpm
